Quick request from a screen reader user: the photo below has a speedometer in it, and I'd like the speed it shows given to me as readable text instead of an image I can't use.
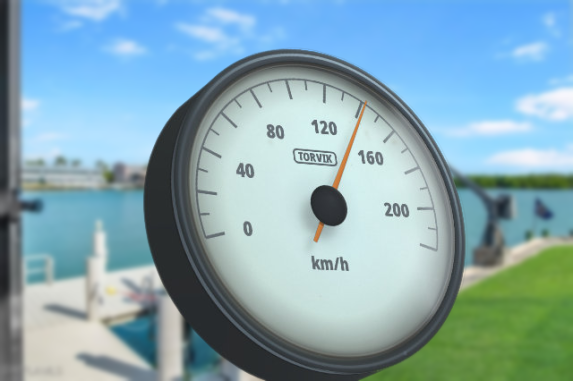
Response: 140 km/h
